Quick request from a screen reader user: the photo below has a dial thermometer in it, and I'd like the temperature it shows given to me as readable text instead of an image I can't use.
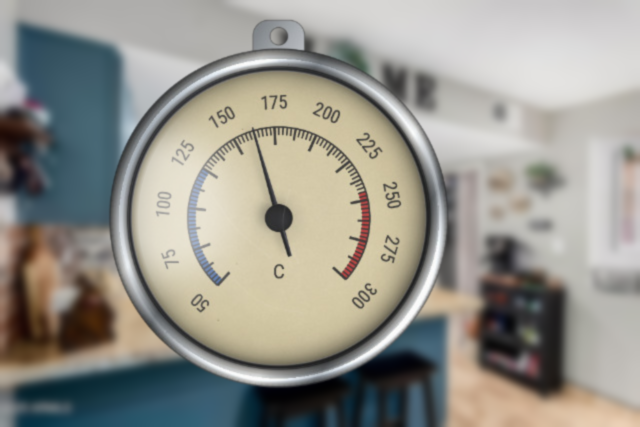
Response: 162.5 °C
